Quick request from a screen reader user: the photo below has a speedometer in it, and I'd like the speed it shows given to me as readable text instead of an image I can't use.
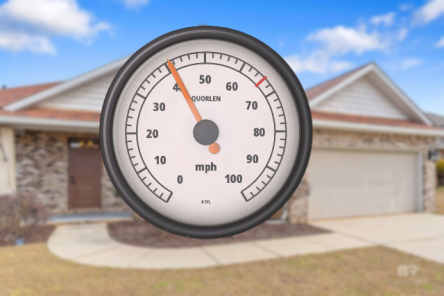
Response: 41 mph
